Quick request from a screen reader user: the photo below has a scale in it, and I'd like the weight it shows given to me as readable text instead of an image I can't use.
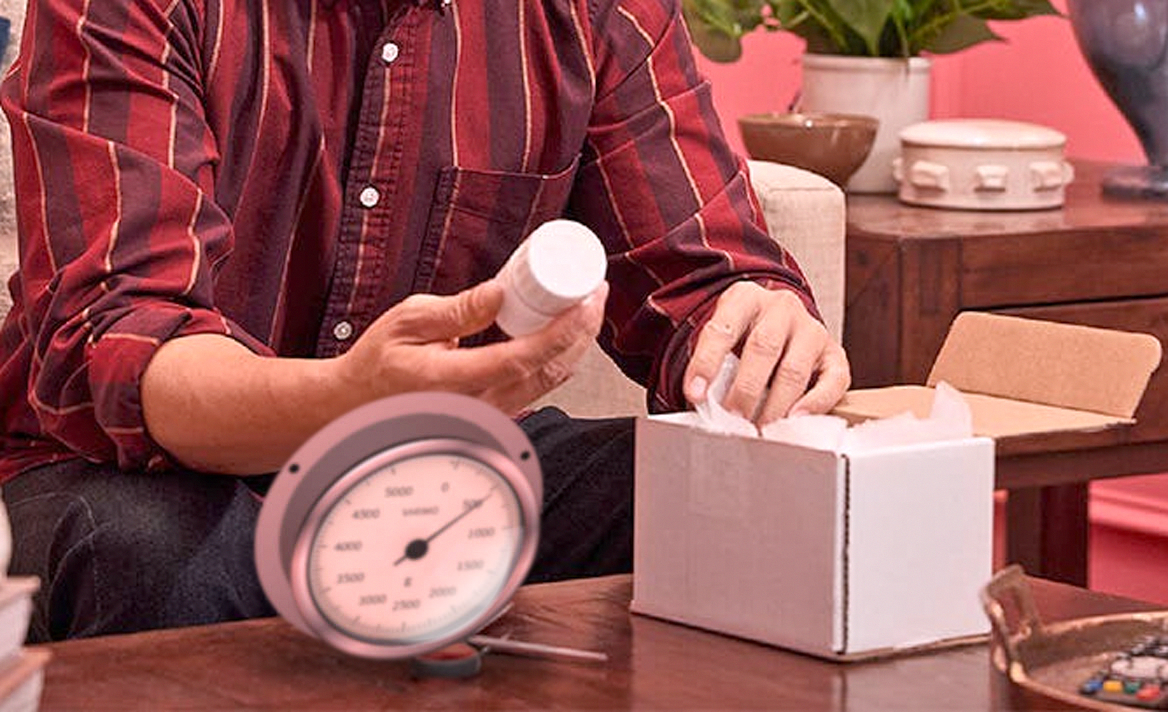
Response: 500 g
